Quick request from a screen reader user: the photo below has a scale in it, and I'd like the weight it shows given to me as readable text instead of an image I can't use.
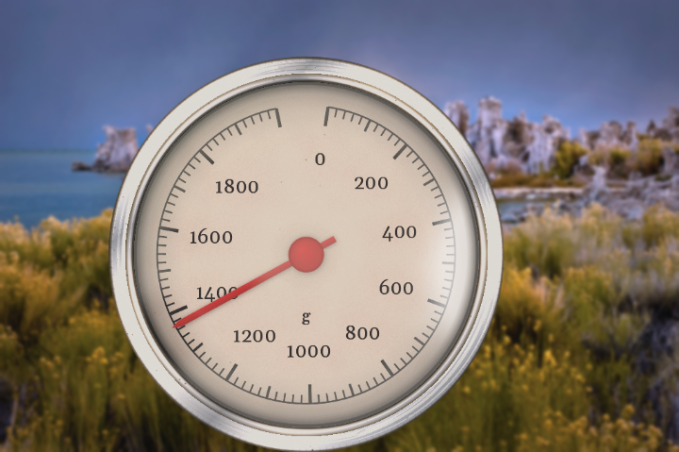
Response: 1370 g
